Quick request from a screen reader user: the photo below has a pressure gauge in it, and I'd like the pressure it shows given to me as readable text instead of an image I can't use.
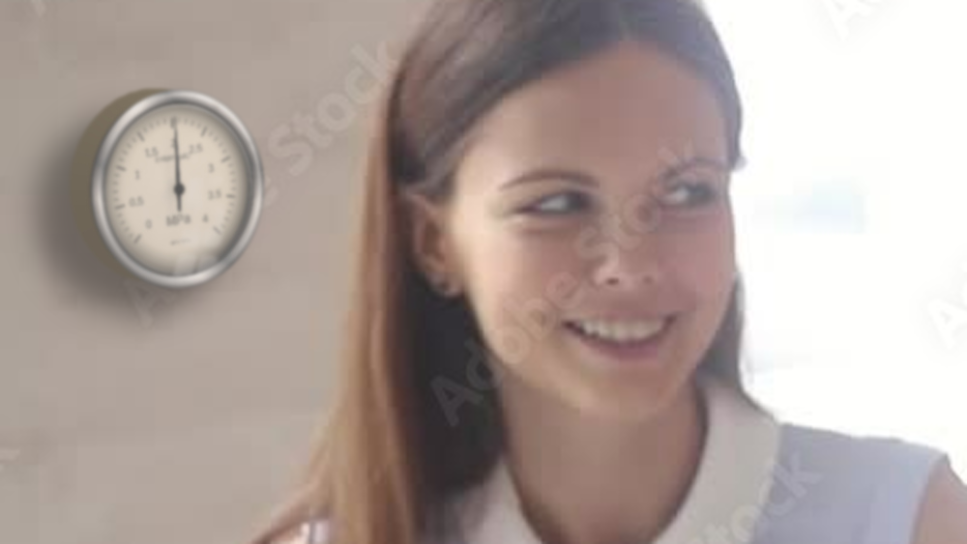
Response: 2 MPa
